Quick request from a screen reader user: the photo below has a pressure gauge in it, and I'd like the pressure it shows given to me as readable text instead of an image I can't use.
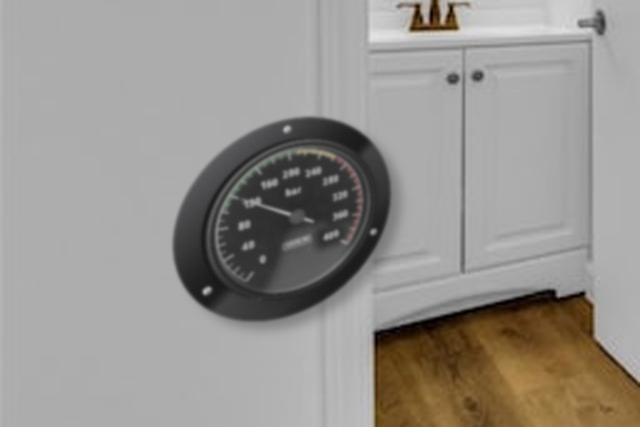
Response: 120 bar
